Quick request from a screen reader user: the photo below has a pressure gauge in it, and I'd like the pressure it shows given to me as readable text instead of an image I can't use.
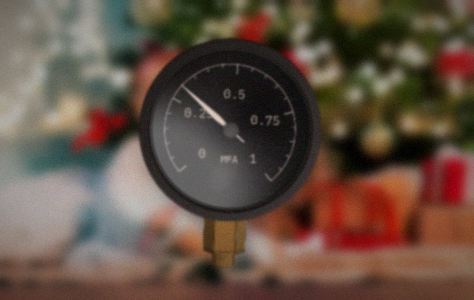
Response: 0.3 MPa
